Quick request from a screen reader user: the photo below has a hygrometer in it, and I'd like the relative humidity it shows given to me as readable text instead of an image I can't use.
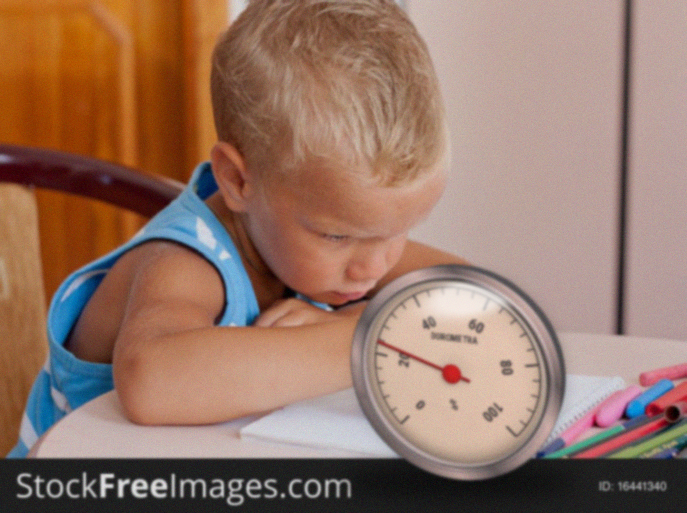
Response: 24 %
